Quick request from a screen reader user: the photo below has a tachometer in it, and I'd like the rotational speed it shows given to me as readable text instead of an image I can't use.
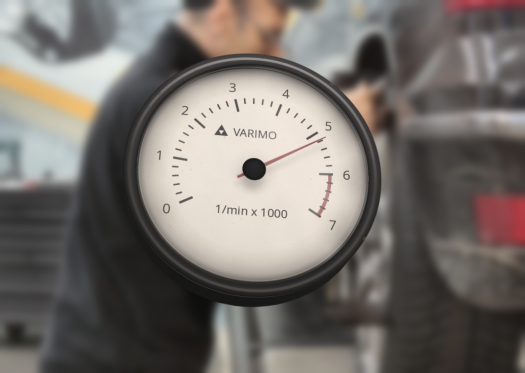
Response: 5200 rpm
